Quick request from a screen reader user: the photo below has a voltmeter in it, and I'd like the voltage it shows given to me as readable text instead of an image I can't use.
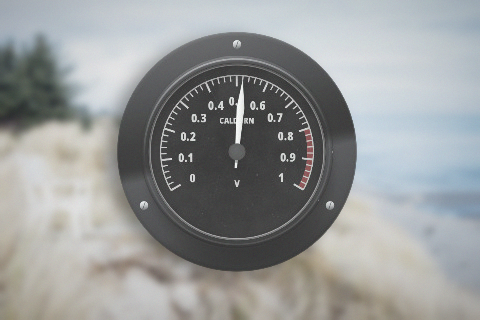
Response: 0.52 V
